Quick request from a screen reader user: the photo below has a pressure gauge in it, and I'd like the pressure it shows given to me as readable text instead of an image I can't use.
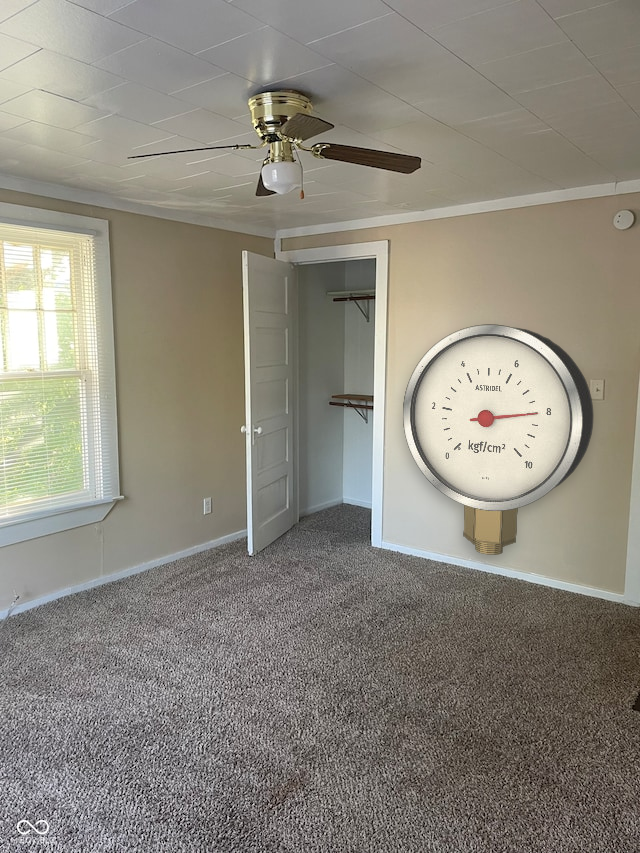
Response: 8 kg/cm²
